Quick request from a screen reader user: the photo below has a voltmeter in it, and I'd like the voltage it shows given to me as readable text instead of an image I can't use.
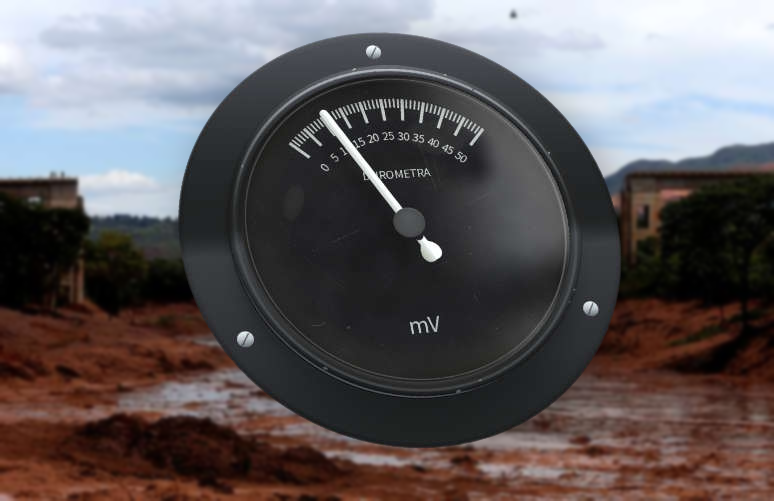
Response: 10 mV
